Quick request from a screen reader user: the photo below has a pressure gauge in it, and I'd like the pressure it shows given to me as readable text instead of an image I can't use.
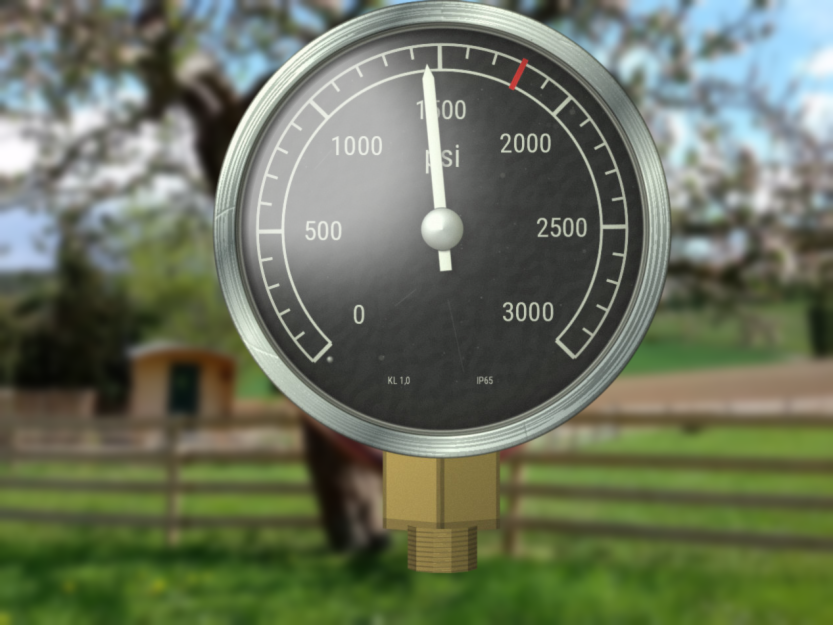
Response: 1450 psi
